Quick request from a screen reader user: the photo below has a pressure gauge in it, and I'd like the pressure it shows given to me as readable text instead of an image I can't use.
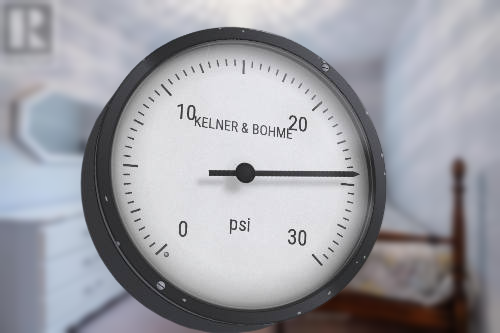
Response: 24.5 psi
